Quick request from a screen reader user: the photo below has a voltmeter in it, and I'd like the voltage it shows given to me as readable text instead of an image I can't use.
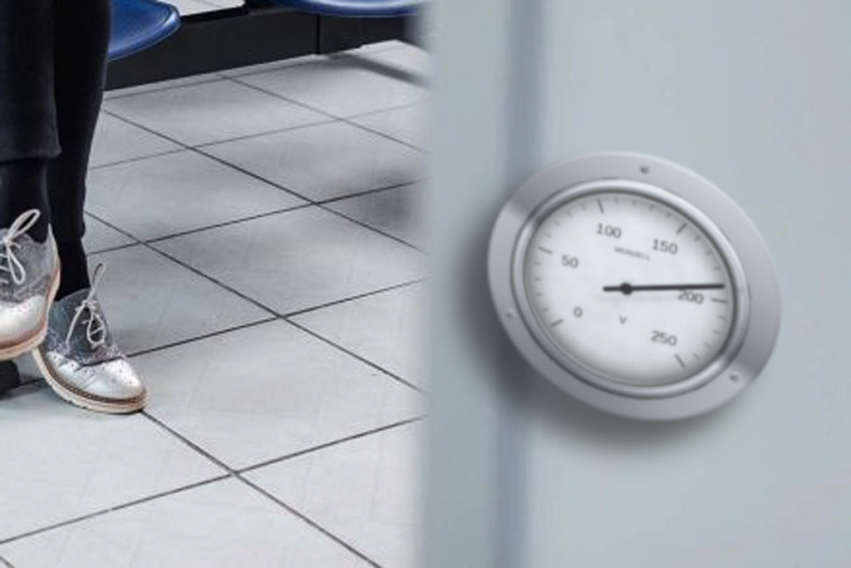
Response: 190 V
